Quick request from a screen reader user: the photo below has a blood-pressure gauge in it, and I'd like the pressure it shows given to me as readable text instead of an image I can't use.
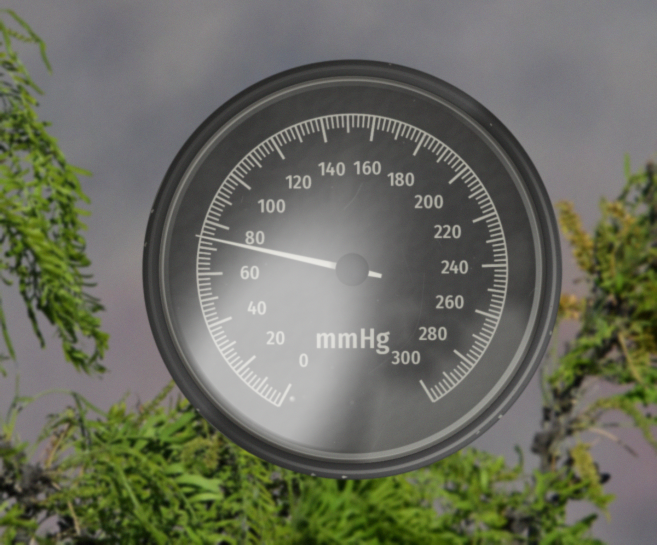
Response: 74 mmHg
